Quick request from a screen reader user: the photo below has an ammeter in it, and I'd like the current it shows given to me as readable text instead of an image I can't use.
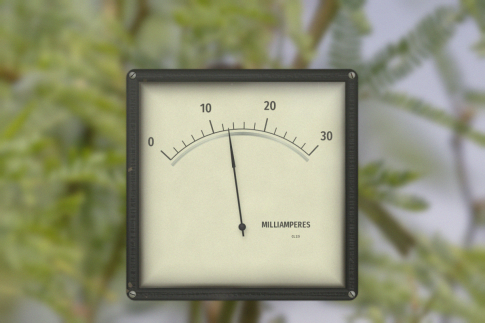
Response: 13 mA
